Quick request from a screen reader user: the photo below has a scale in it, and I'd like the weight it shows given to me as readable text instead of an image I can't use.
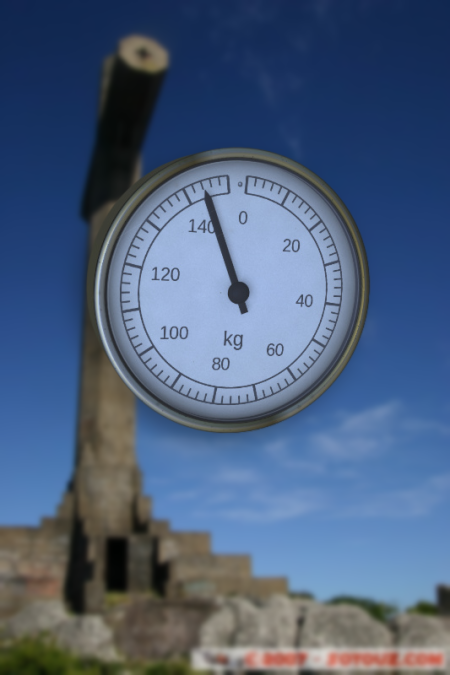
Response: 144 kg
